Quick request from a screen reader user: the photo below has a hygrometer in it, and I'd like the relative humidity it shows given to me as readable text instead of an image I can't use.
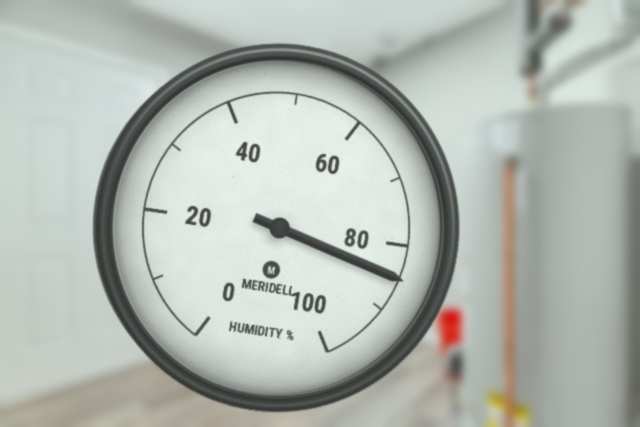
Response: 85 %
